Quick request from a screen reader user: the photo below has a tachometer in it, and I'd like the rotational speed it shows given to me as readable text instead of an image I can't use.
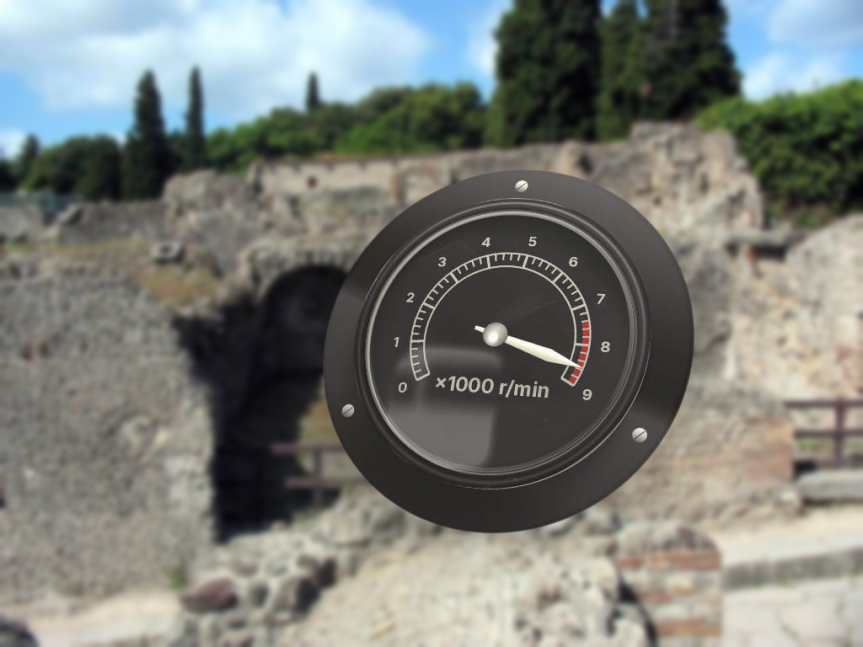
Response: 8600 rpm
